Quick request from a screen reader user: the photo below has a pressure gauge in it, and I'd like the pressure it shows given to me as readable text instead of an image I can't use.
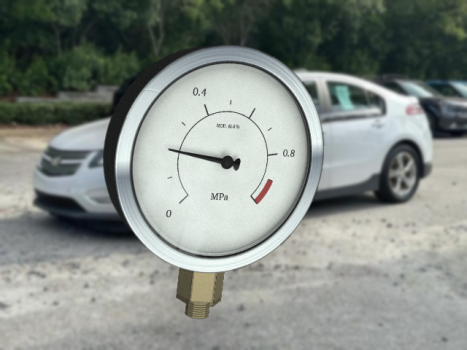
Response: 0.2 MPa
